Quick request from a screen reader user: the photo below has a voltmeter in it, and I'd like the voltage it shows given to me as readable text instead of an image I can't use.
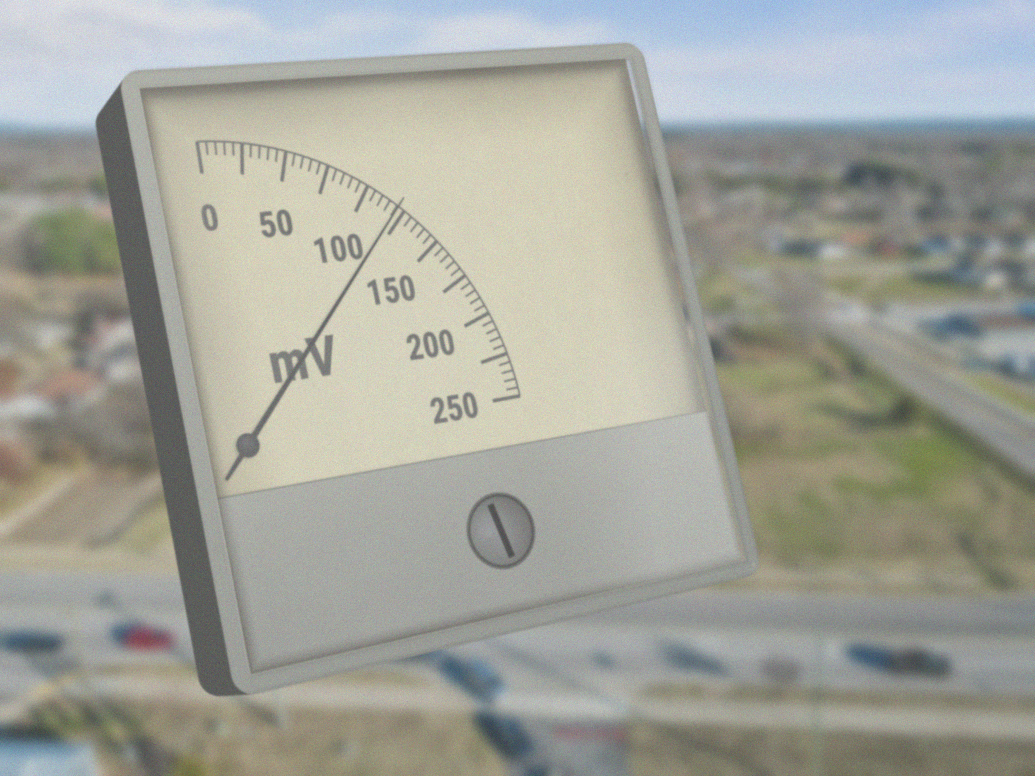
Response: 120 mV
